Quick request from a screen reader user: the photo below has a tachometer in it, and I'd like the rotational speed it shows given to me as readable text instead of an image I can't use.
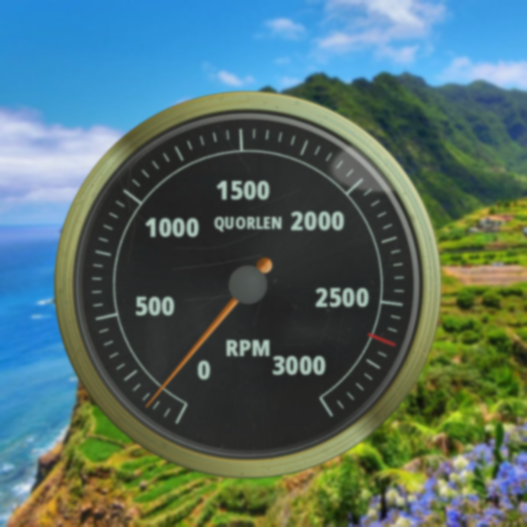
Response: 125 rpm
